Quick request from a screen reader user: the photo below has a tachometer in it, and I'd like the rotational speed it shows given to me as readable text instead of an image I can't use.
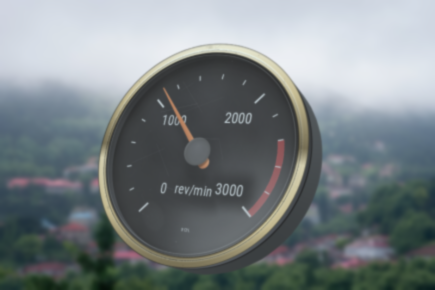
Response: 1100 rpm
